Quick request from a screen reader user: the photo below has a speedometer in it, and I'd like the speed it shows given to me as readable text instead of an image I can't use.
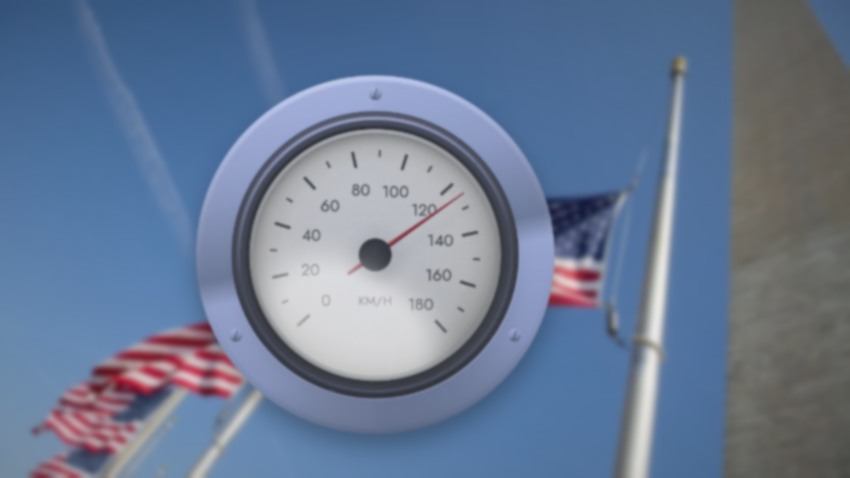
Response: 125 km/h
